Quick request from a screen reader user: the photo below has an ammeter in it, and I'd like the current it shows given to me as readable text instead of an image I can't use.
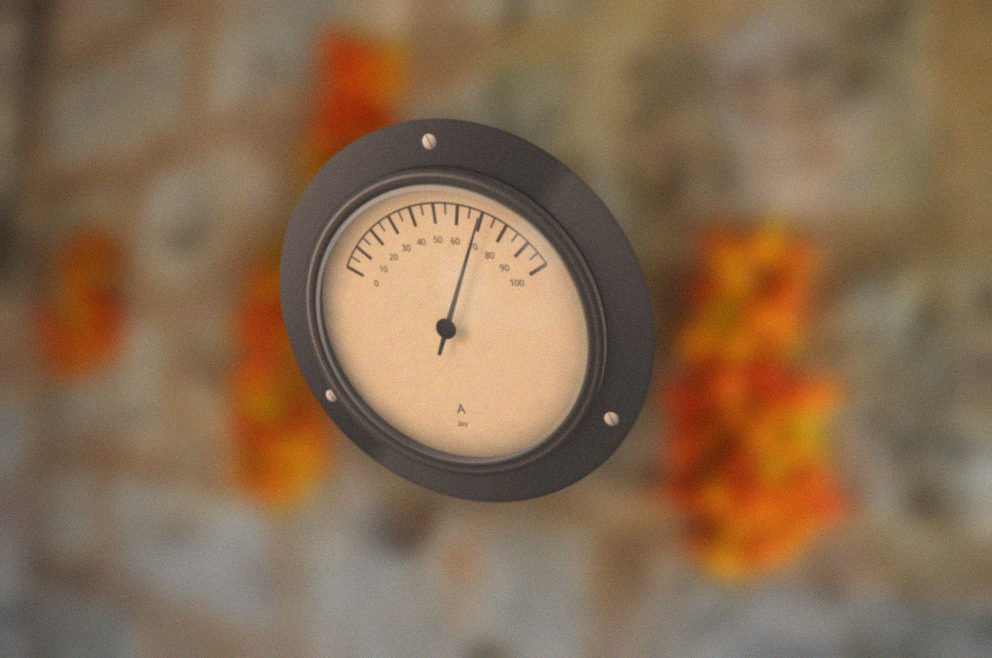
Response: 70 A
